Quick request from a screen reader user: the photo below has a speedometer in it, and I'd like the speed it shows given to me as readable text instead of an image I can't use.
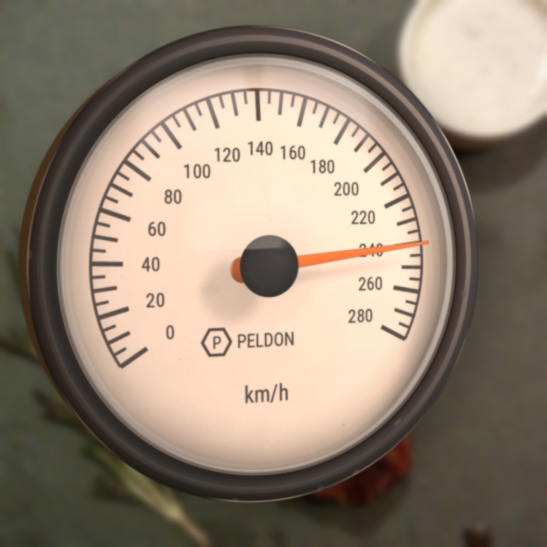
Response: 240 km/h
